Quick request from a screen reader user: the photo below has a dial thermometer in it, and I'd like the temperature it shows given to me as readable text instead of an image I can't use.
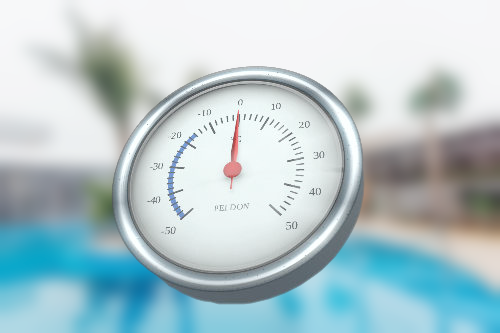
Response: 0 °C
